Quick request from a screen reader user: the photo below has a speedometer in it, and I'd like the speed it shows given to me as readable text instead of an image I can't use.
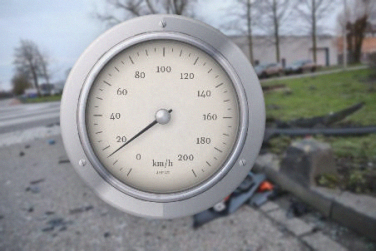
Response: 15 km/h
